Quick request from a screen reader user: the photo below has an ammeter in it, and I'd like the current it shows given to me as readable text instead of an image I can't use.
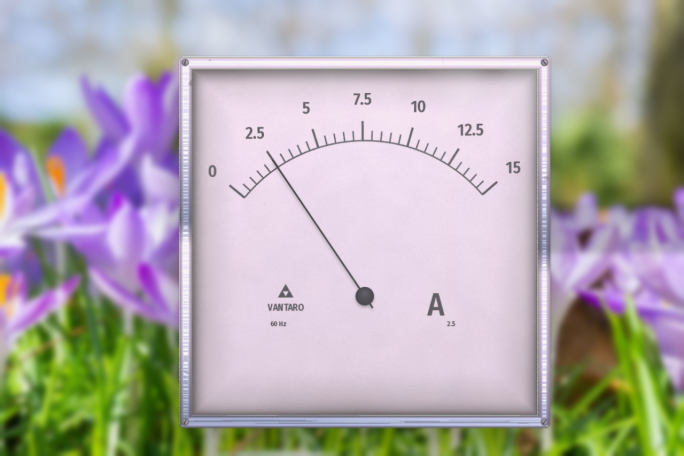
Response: 2.5 A
